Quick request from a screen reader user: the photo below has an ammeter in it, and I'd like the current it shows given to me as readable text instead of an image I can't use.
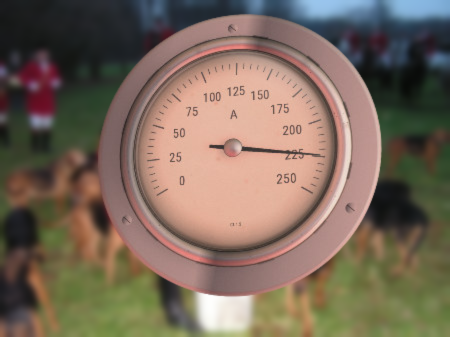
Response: 225 A
